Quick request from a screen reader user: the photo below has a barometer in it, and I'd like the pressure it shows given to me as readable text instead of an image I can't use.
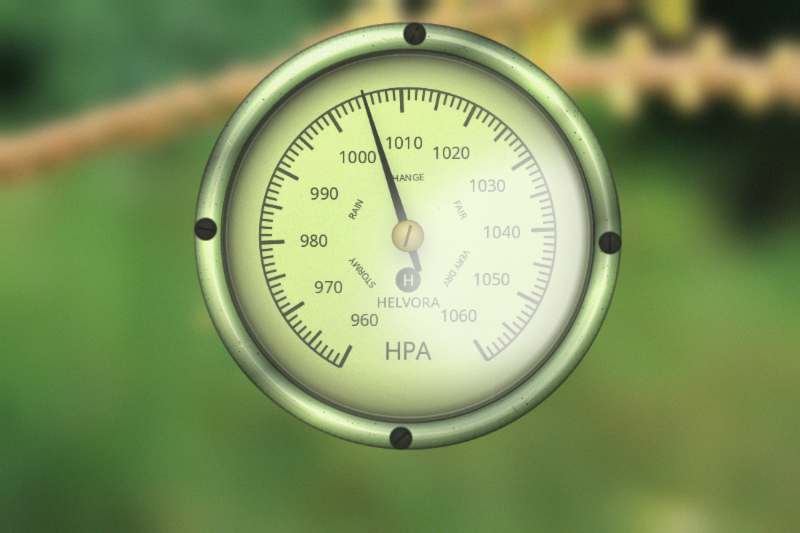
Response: 1005 hPa
